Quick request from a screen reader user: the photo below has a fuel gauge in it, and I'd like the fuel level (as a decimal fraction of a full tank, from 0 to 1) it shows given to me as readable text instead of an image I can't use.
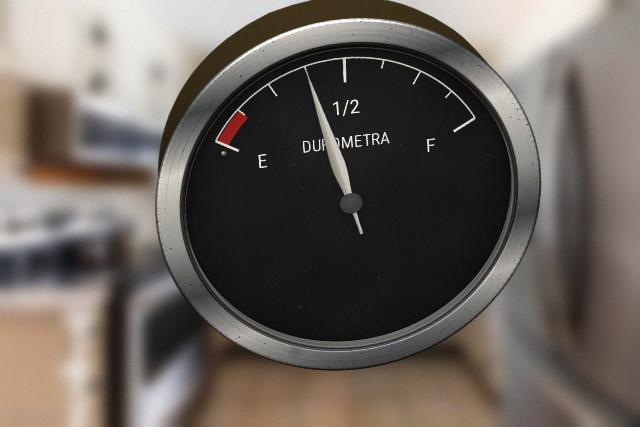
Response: 0.375
